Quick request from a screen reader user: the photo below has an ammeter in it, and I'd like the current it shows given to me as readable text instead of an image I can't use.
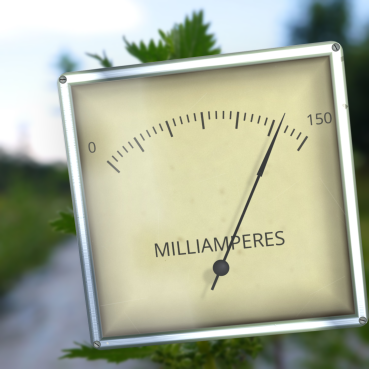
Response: 130 mA
